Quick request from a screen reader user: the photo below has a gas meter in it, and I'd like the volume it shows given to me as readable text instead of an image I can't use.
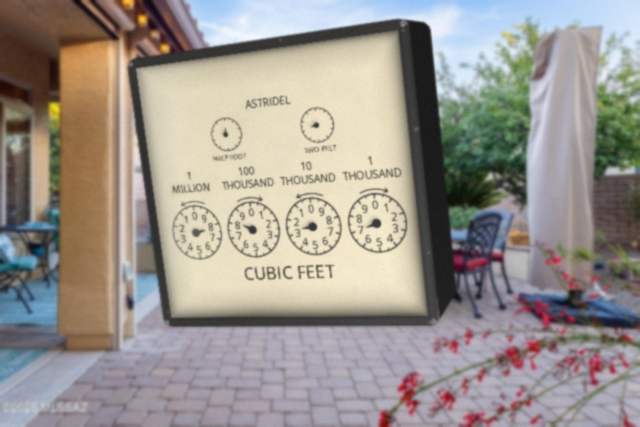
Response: 782700 ft³
